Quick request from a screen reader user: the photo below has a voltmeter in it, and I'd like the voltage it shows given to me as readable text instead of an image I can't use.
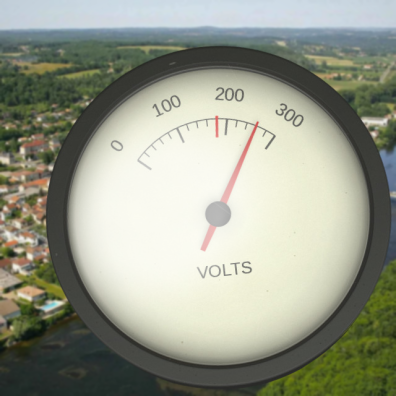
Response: 260 V
